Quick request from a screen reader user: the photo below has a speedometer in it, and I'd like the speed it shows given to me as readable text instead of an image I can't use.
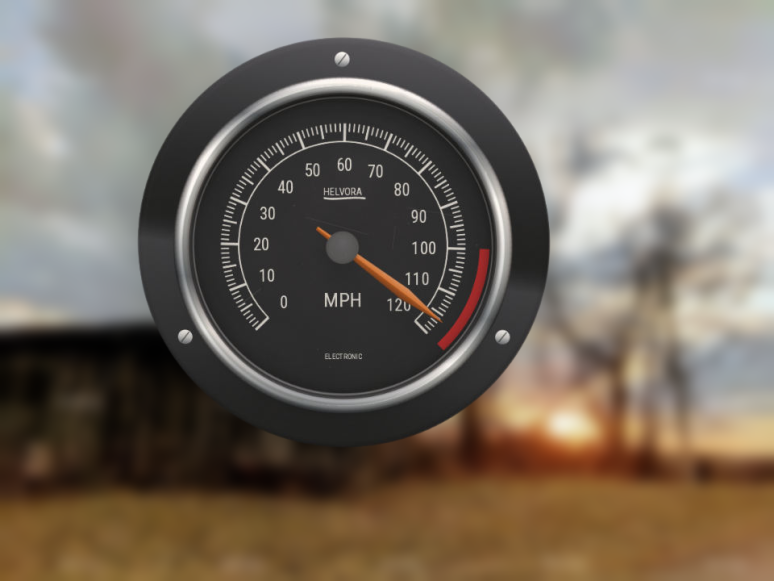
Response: 116 mph
